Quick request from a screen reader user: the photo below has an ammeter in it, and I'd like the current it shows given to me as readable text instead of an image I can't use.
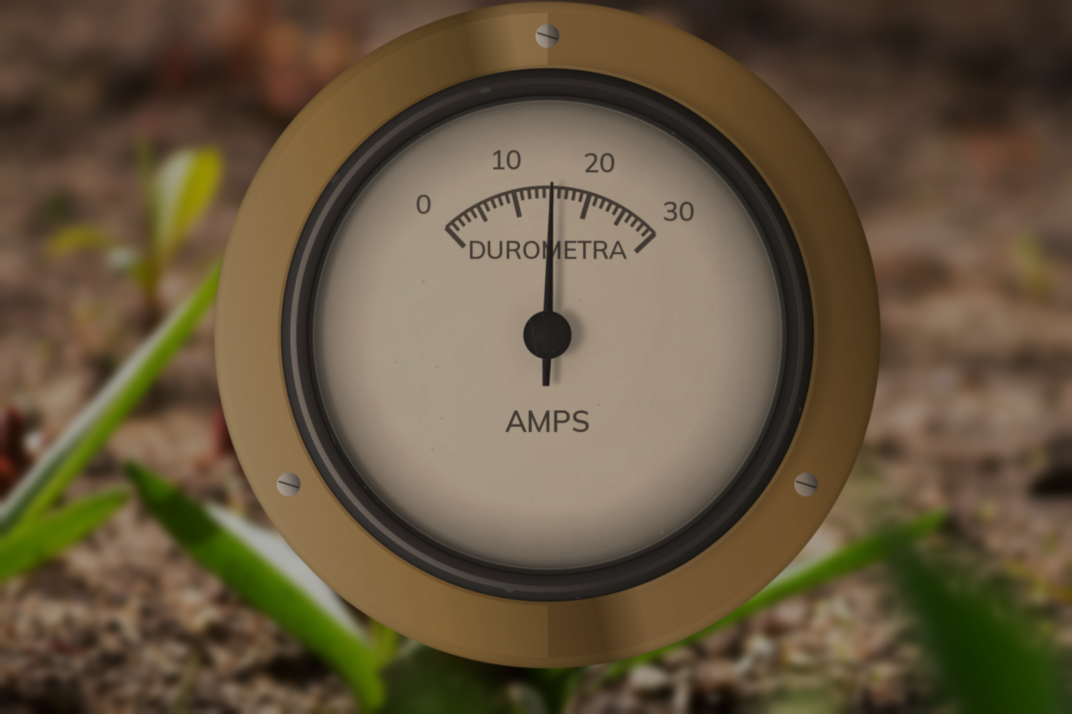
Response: 15 A
